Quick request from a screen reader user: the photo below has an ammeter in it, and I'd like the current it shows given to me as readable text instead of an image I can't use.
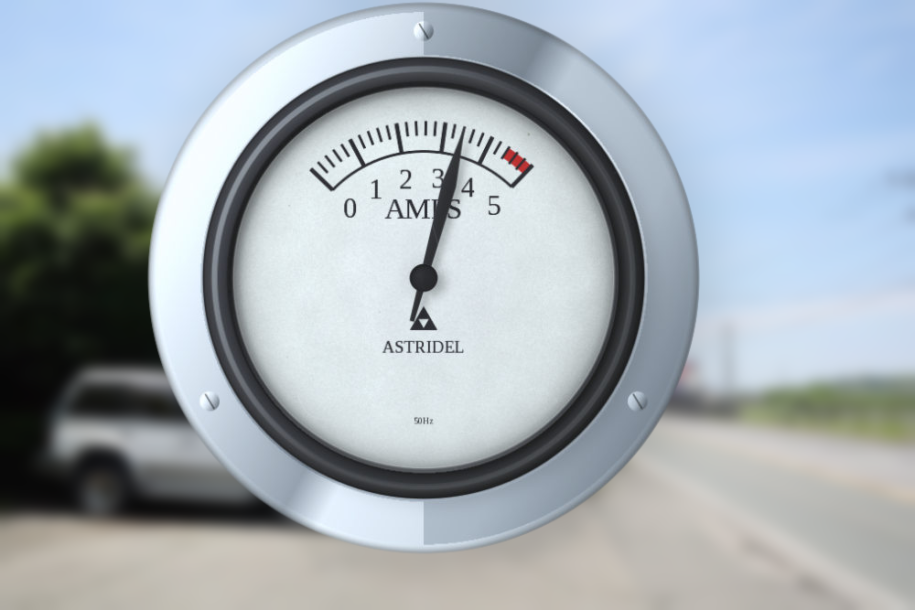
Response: 3.4 A
